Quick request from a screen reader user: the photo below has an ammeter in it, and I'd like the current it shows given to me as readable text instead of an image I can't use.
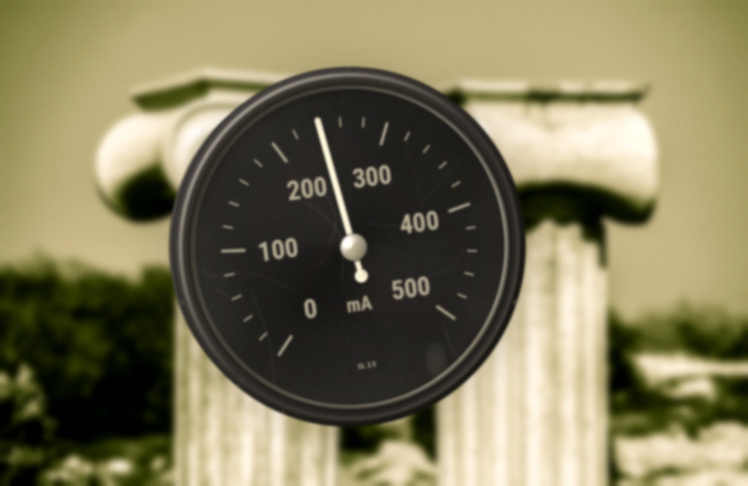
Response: 240 mA
